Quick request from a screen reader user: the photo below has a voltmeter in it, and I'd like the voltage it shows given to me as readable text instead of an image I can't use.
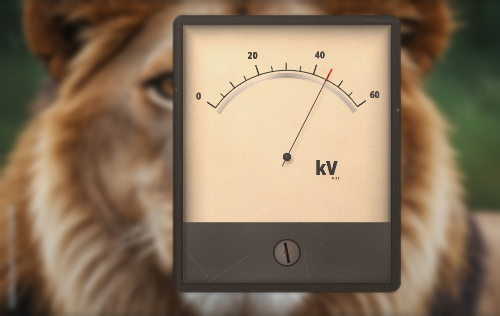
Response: 45 kV
